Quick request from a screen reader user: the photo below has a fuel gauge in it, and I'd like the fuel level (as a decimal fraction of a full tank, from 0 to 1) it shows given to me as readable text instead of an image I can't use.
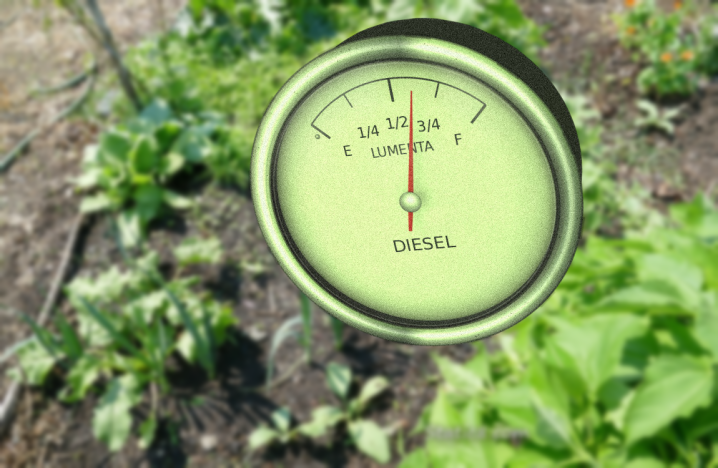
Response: 0.625
